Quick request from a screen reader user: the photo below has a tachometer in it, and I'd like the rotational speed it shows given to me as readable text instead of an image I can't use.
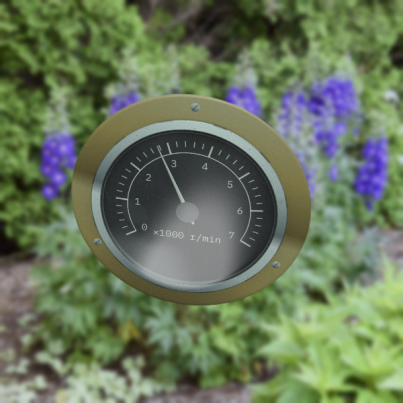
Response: 2800 rpm
